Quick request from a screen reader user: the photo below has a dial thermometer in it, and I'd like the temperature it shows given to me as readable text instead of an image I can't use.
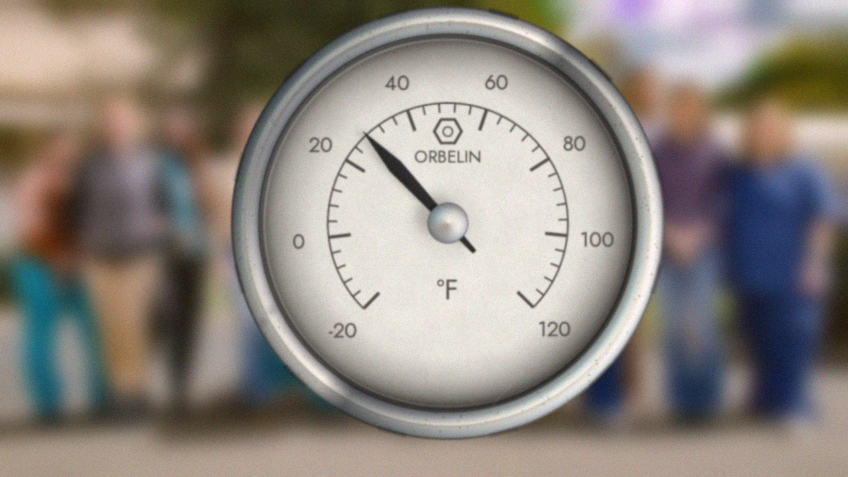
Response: 28 °F
